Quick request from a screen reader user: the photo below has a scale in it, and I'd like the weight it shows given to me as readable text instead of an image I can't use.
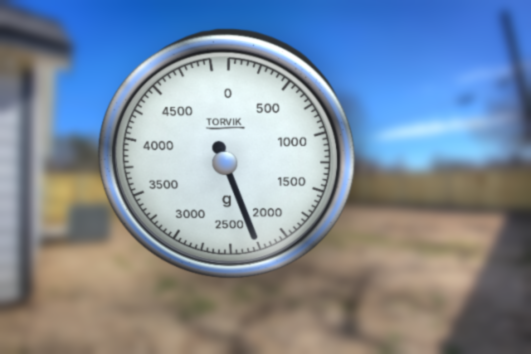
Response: 2250 g
